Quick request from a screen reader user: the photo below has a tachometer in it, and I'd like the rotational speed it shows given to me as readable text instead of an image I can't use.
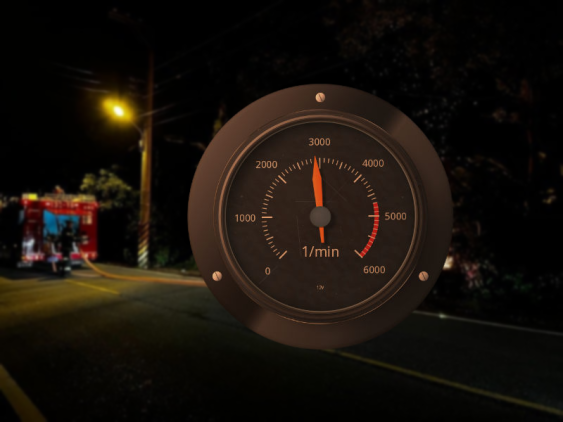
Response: 2900 rpm
